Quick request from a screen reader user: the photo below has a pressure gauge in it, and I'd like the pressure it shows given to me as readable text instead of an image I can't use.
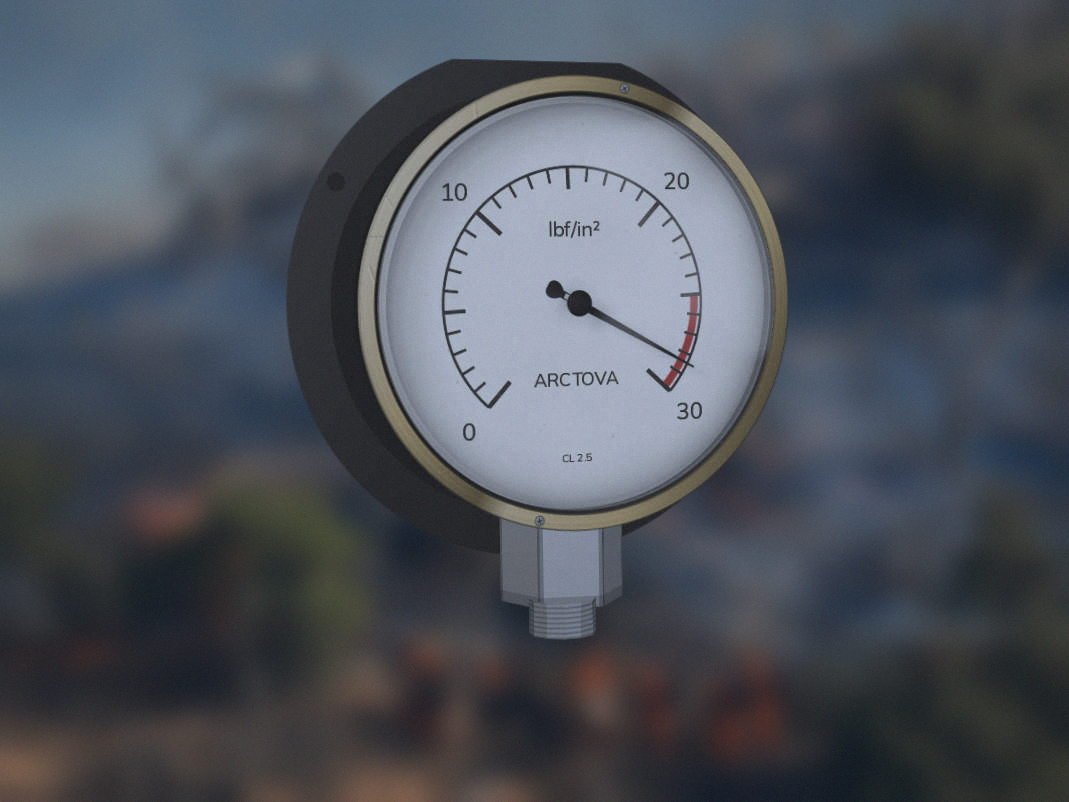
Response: 28.5 psi
